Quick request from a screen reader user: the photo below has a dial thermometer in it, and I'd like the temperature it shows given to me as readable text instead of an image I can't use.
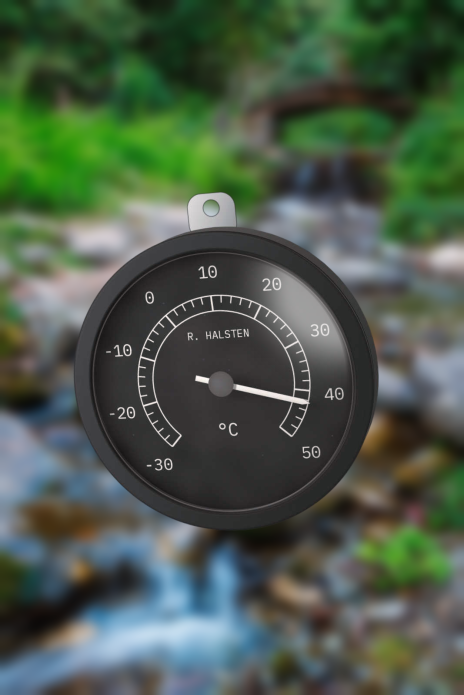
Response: 42 °C
